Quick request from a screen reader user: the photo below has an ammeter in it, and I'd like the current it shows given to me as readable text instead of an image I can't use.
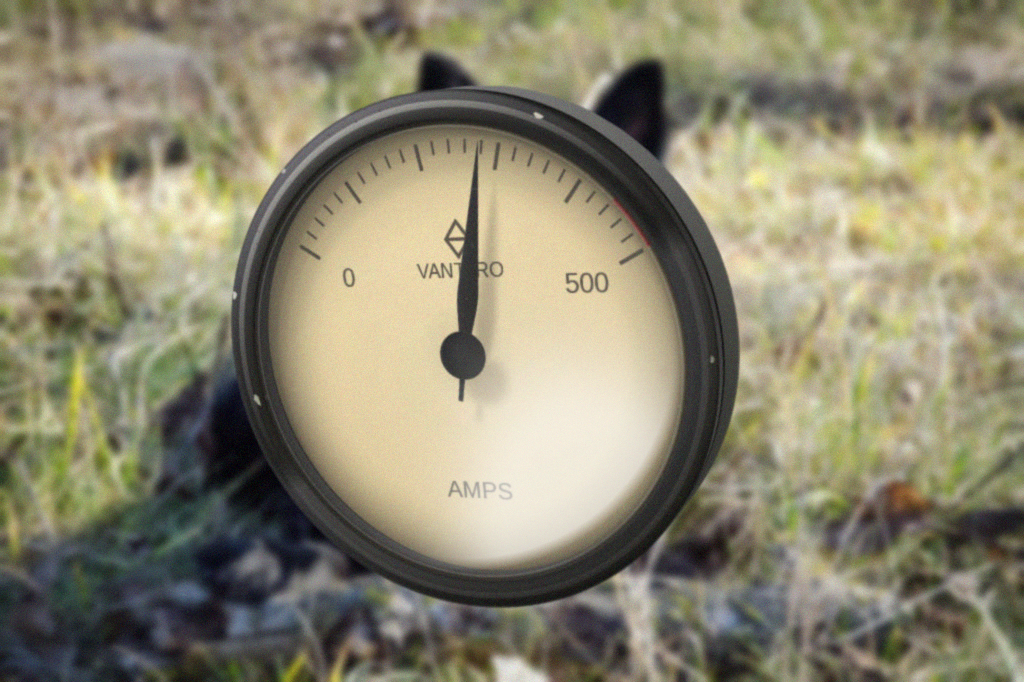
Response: 280 A
